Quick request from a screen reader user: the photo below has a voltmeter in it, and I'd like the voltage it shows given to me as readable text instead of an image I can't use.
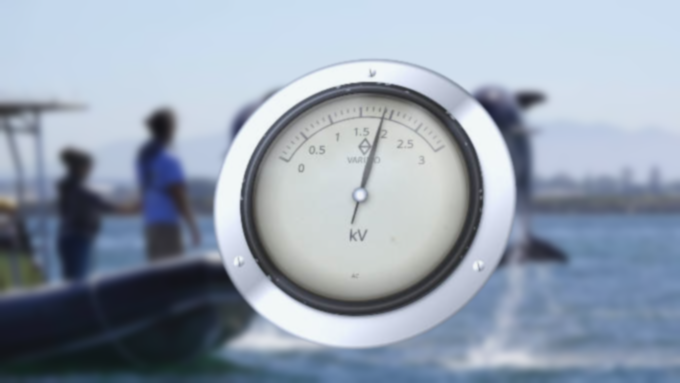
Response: 1.9 kV
